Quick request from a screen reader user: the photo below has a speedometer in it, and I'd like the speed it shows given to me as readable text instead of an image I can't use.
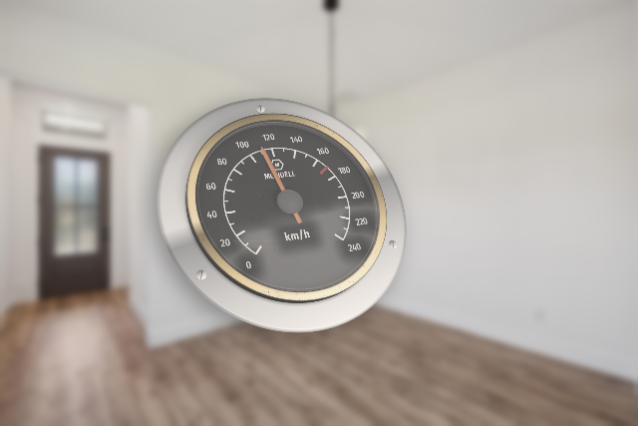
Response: 110 km/h
